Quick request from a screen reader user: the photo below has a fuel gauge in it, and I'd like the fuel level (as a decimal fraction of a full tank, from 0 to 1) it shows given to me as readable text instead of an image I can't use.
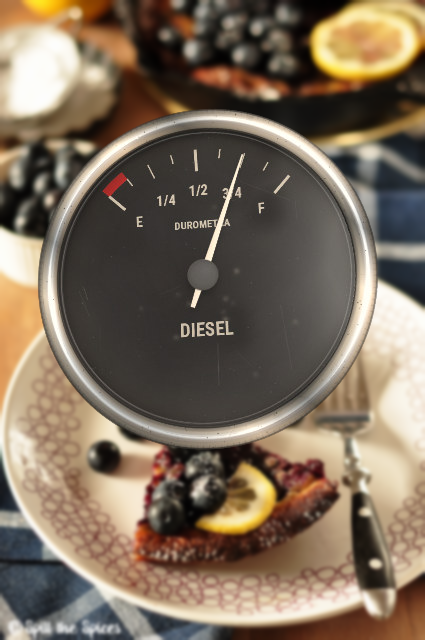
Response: 0.75
